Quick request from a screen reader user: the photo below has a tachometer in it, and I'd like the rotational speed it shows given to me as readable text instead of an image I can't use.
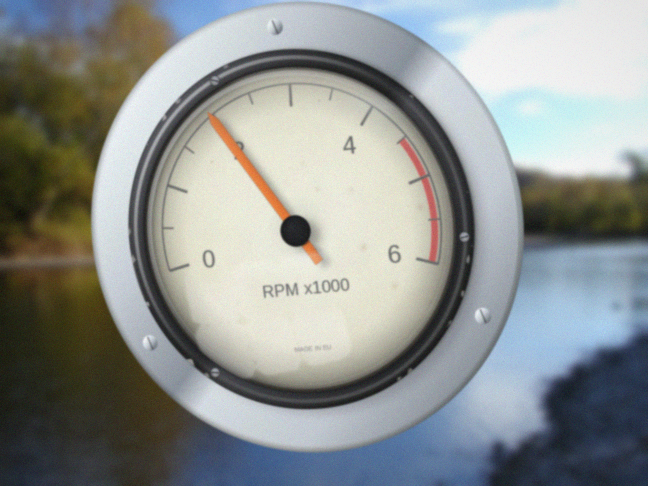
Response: 2000 rpm
